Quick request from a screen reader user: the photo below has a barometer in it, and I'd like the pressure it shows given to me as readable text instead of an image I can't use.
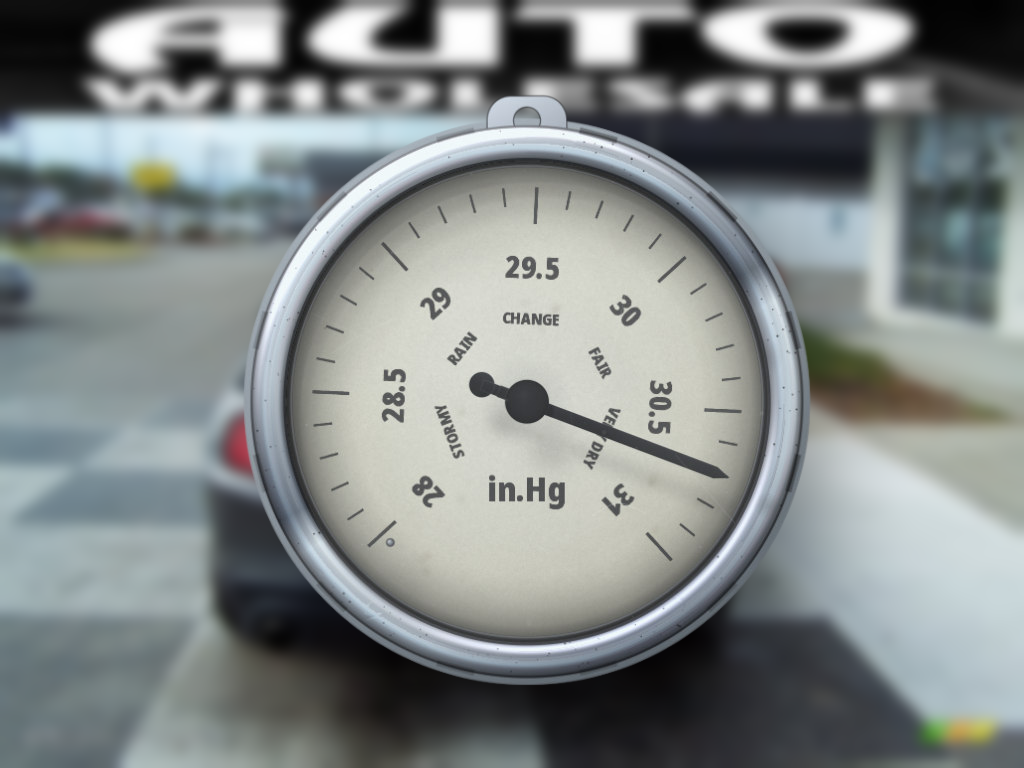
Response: 30.7 inHg
